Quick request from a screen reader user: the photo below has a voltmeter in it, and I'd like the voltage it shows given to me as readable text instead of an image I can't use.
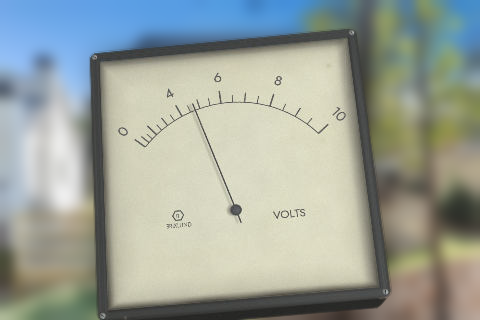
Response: 4.75 V
